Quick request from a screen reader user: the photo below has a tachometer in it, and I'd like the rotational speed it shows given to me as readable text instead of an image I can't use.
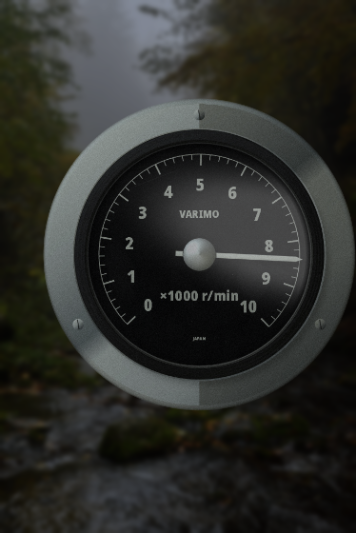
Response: 8400 rpm
